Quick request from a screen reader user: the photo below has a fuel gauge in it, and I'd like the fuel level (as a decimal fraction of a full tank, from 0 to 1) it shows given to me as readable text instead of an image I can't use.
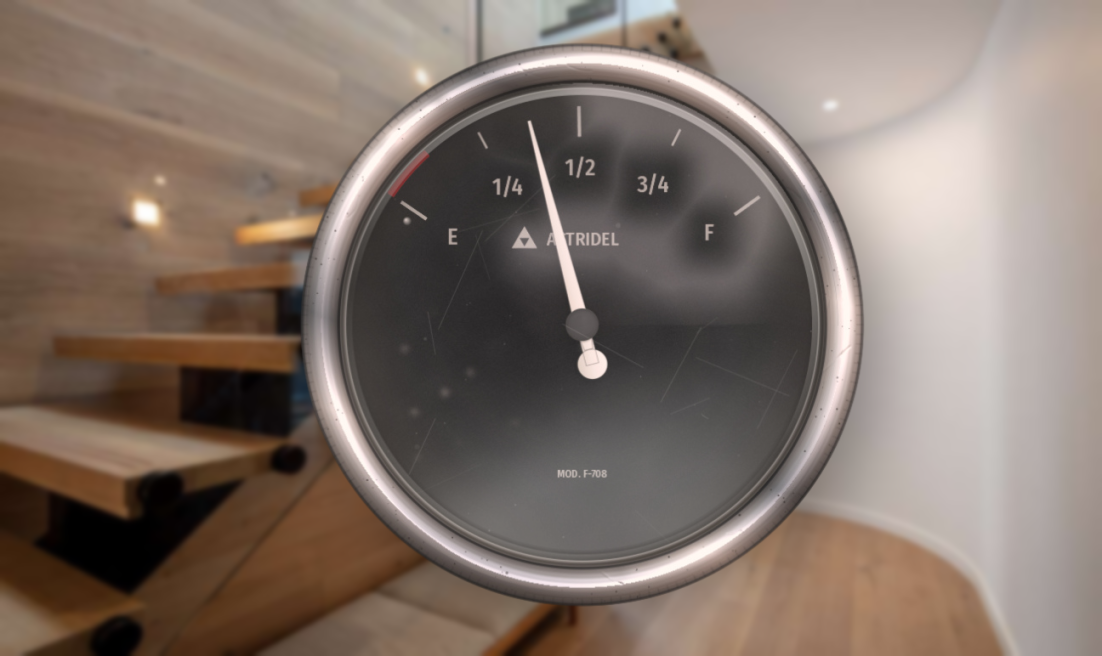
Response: 0.375
